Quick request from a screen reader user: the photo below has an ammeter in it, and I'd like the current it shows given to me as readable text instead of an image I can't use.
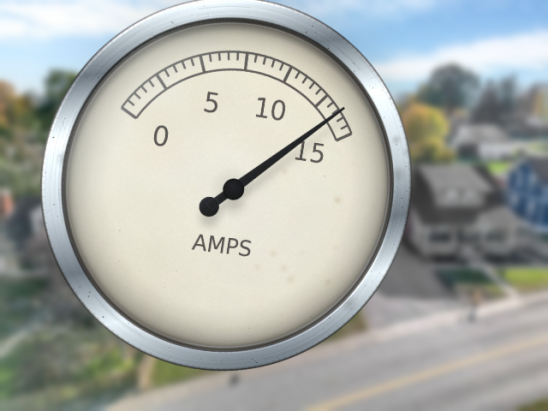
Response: 13.5 A
